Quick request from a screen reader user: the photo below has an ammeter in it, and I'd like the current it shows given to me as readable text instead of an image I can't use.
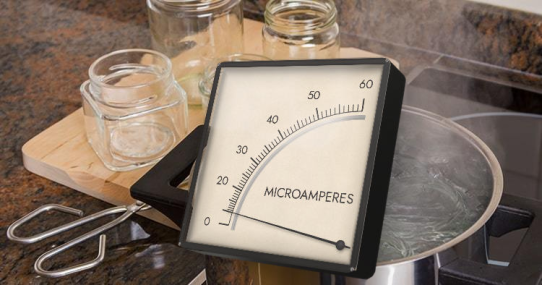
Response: 10 µA
